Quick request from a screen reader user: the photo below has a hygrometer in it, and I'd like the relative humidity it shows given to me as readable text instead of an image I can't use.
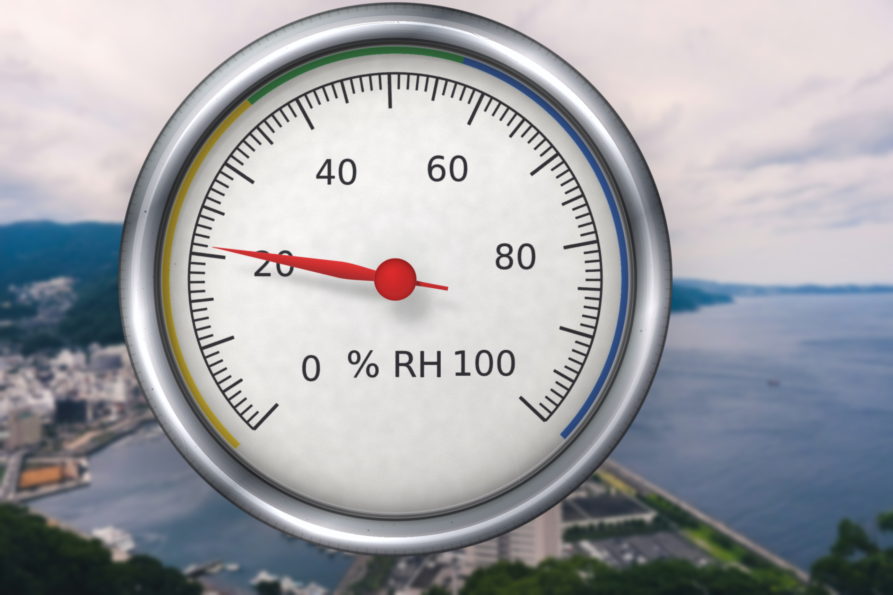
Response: 21 %
